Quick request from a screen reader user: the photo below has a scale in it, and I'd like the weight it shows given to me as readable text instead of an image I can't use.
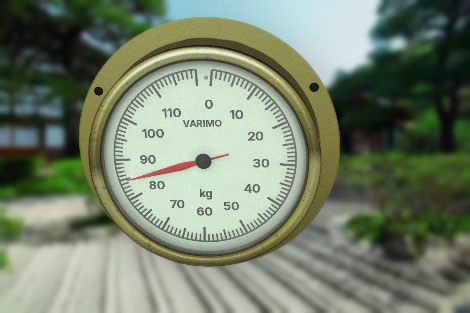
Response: 85 kg
